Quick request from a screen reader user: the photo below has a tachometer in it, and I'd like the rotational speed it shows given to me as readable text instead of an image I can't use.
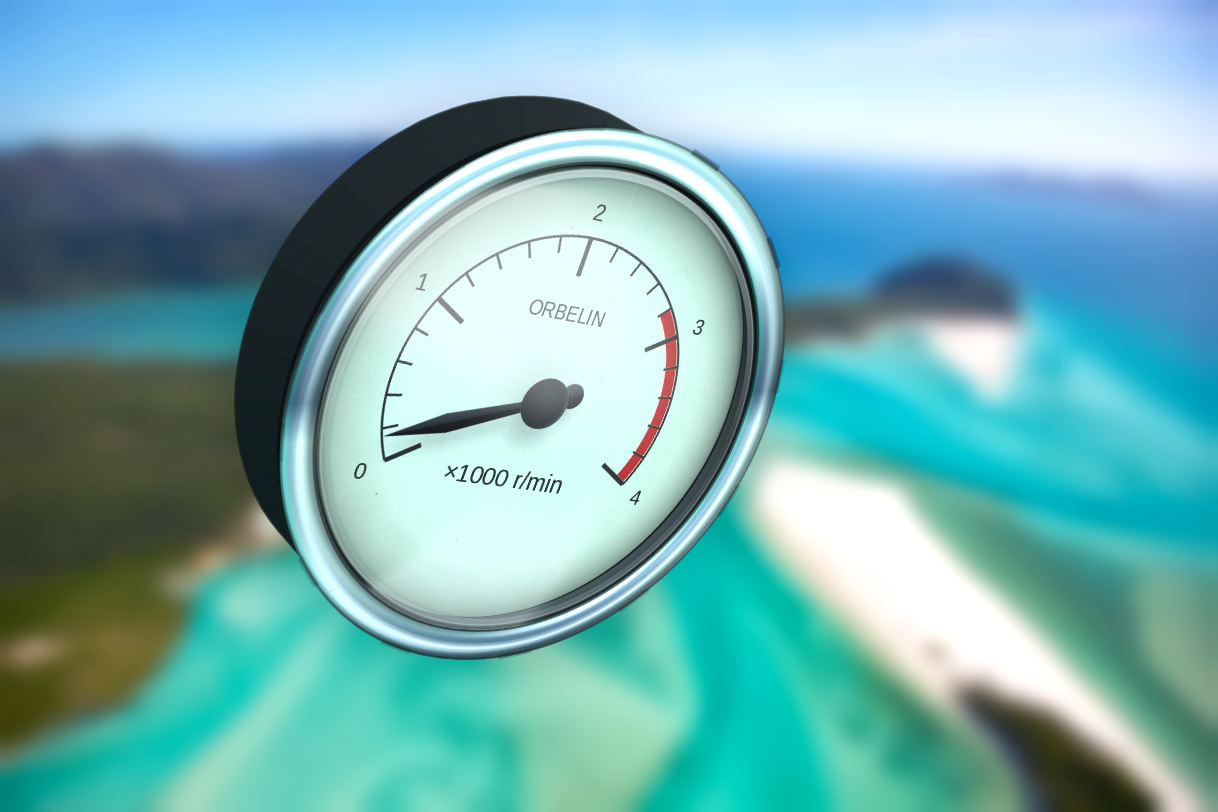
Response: 200 rpm
